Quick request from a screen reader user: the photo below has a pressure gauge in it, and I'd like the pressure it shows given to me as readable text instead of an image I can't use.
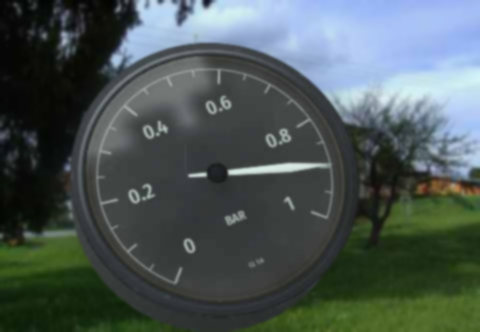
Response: 0.9 bar
